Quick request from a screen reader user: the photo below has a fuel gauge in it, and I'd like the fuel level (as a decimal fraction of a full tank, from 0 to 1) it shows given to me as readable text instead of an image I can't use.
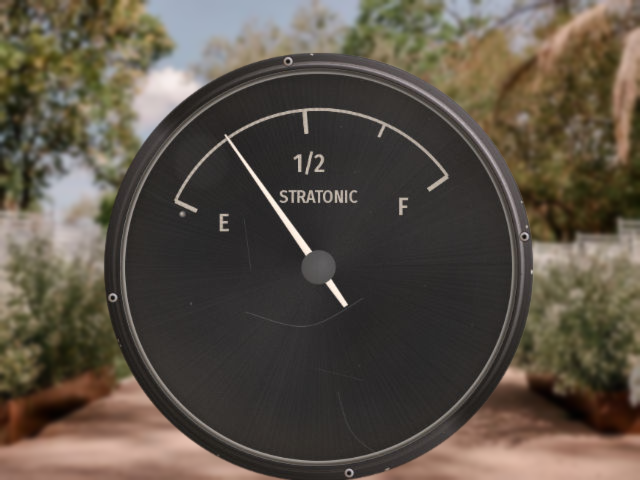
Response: 0.25
